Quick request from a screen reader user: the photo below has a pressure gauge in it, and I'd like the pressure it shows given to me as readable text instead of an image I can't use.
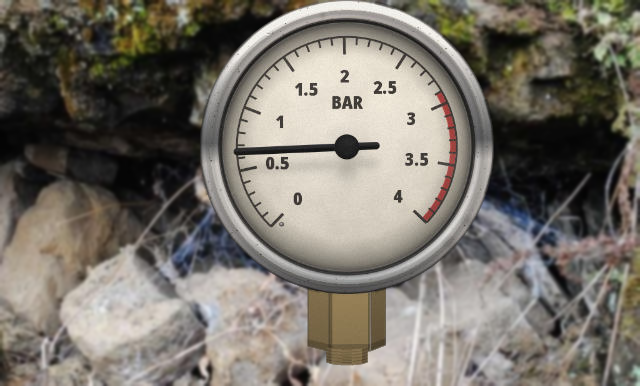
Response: 0.65 bar
